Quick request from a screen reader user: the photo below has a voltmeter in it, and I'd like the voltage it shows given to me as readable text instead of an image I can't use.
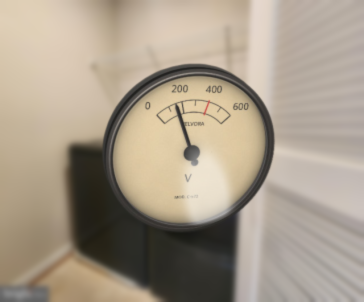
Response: 150 V
